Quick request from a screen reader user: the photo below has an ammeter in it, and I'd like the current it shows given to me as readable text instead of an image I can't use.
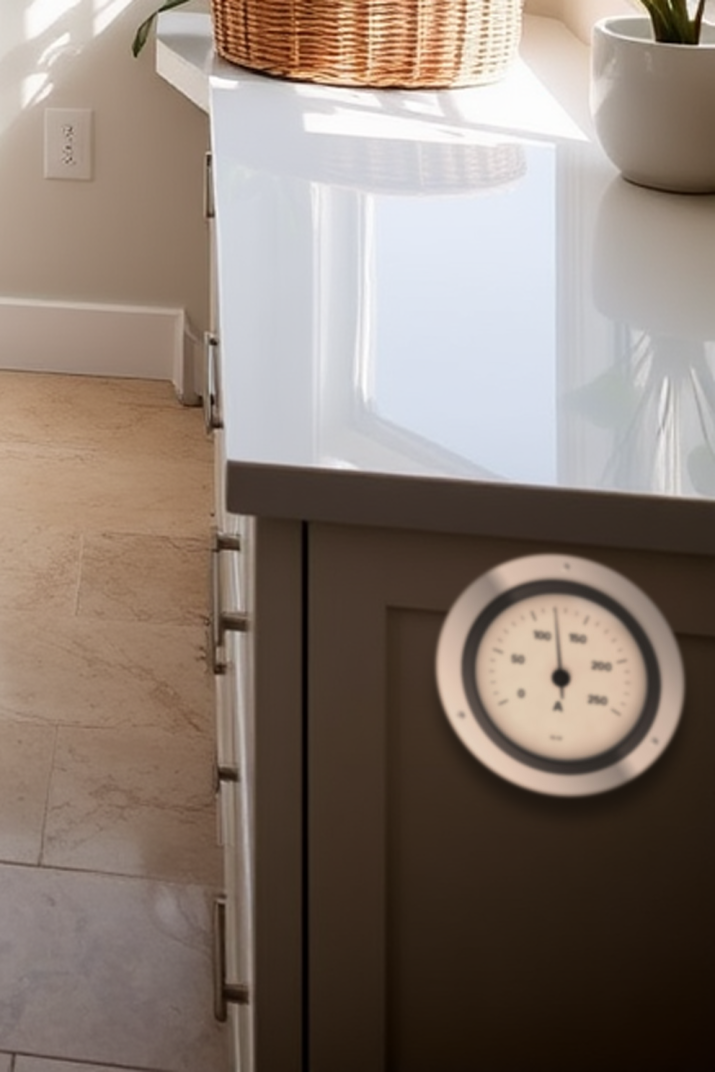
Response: 120 A
